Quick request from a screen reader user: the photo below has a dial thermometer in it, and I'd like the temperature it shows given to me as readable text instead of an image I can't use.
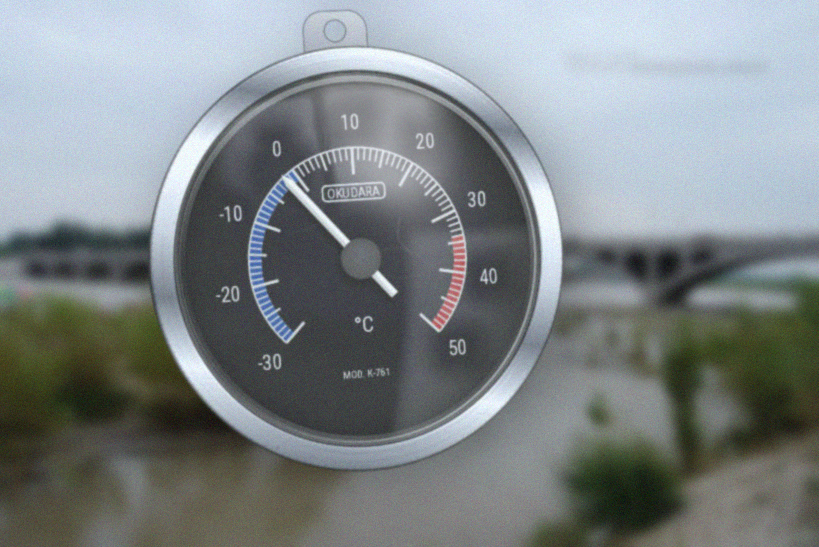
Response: -2 °C
